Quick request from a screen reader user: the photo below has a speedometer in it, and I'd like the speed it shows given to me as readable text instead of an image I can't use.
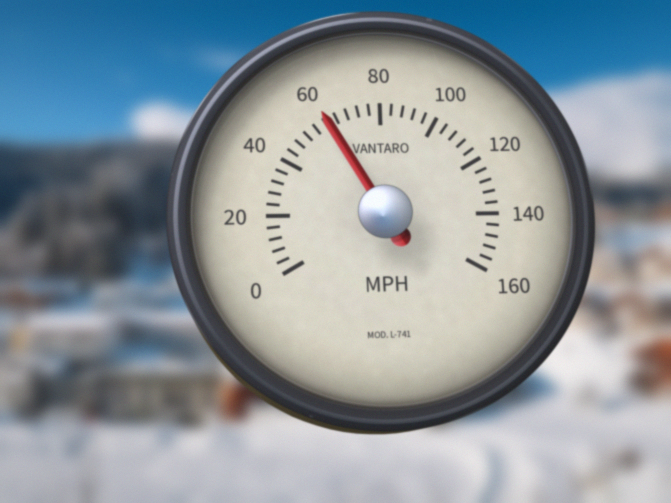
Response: 60 mph
